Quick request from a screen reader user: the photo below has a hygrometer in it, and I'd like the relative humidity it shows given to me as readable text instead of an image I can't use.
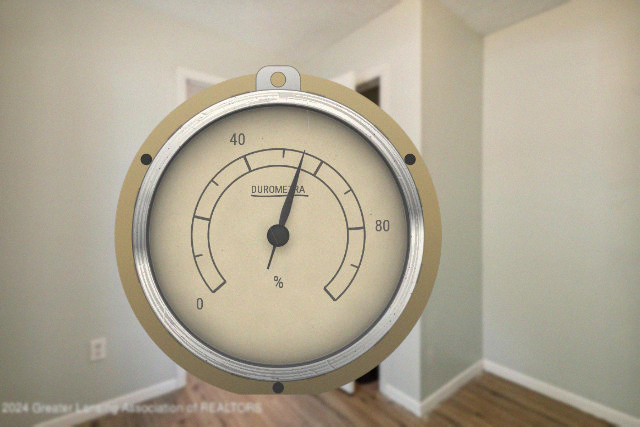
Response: 55 %
